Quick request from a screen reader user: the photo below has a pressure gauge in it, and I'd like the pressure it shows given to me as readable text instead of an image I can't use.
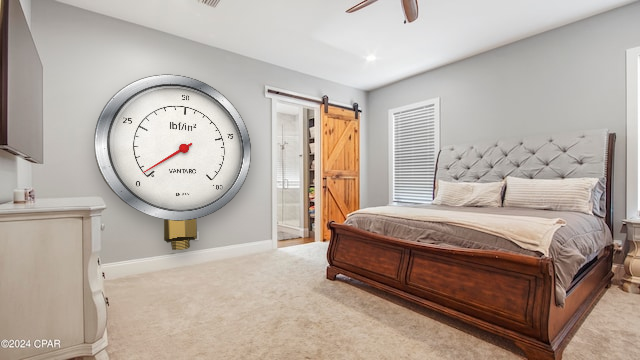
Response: 2.5 psi
